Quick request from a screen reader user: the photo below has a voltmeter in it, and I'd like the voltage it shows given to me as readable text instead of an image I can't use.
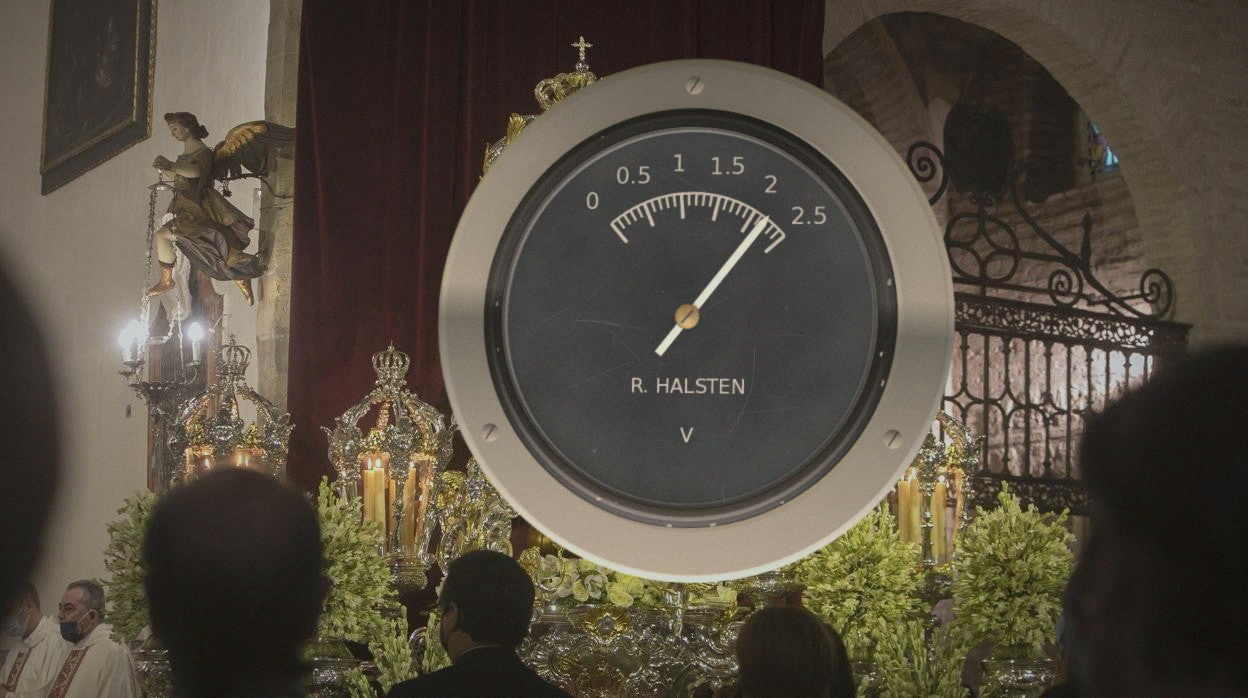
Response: 2.2 V
